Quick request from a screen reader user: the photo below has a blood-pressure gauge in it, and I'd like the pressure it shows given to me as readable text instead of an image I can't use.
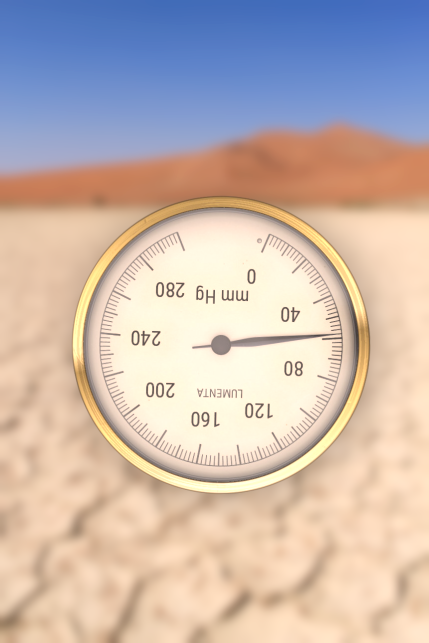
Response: 58 mmHg
